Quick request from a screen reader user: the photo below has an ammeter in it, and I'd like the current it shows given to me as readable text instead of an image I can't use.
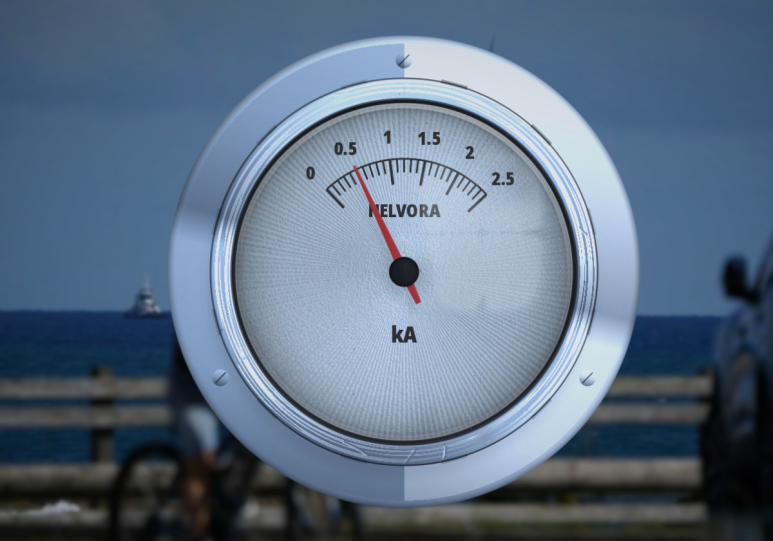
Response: 0.5 kA
